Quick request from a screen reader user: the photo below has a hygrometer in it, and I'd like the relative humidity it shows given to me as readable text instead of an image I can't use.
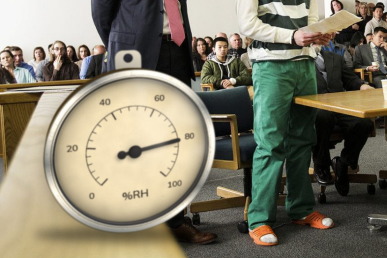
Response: 80 %
